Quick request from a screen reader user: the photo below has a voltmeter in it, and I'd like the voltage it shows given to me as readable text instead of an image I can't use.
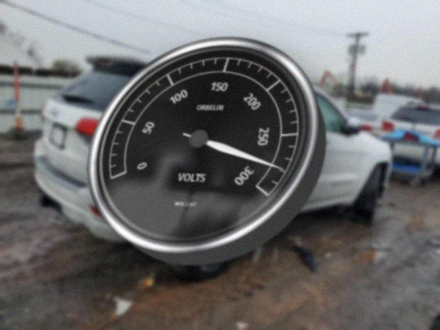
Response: 280 V
